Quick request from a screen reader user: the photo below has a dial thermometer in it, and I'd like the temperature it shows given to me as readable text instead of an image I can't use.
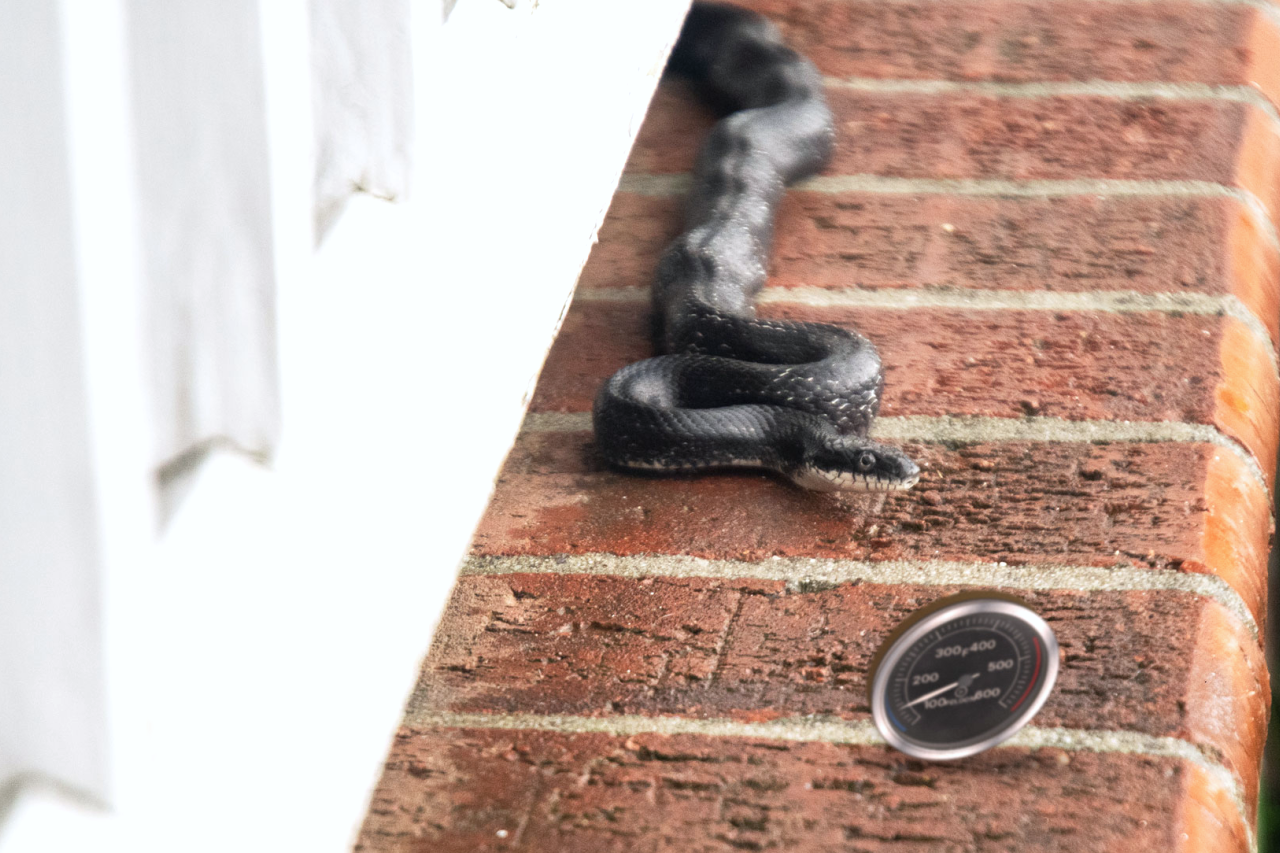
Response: 150 °F
